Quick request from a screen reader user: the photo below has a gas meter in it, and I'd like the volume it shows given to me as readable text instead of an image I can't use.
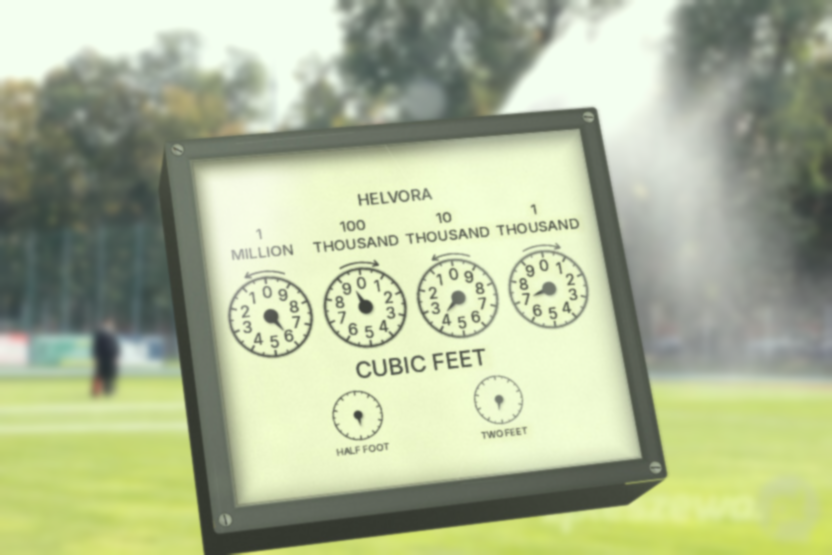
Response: 593700 ft³
